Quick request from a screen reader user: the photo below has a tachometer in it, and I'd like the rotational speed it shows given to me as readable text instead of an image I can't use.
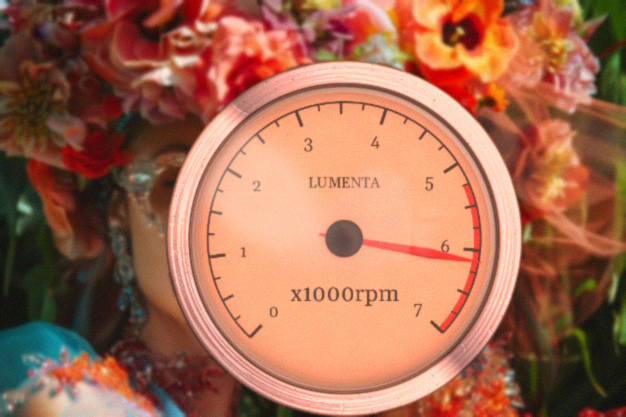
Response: 6125 rpm
